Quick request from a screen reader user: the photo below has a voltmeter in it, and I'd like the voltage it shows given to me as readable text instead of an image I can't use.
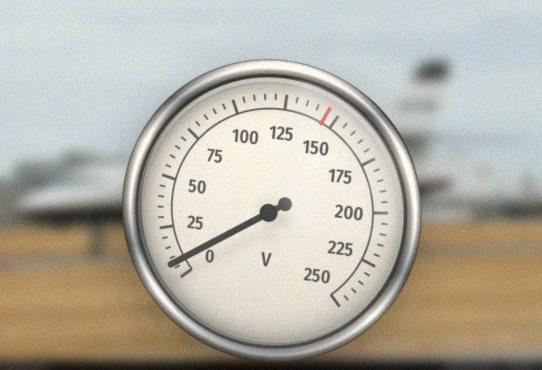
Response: 7.5 V
